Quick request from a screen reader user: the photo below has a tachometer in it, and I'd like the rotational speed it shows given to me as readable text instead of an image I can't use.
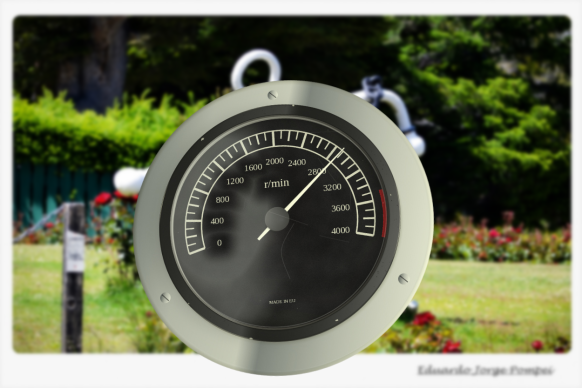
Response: 2900 rpm
